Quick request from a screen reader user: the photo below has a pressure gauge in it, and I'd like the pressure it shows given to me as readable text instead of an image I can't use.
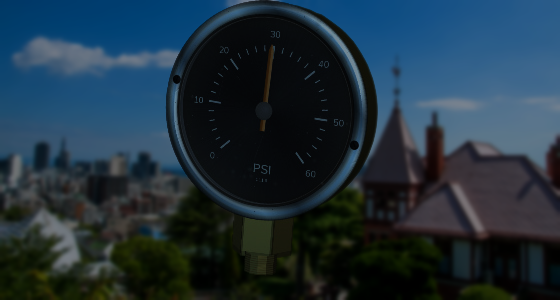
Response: 30 psi
